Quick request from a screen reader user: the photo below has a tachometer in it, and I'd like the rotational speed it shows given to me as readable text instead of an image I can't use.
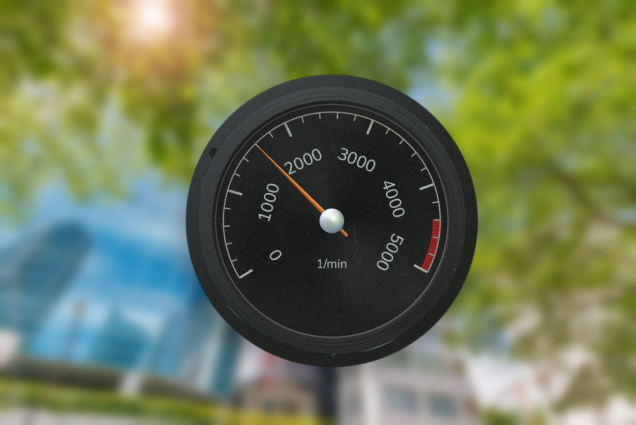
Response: 1600 rpm
